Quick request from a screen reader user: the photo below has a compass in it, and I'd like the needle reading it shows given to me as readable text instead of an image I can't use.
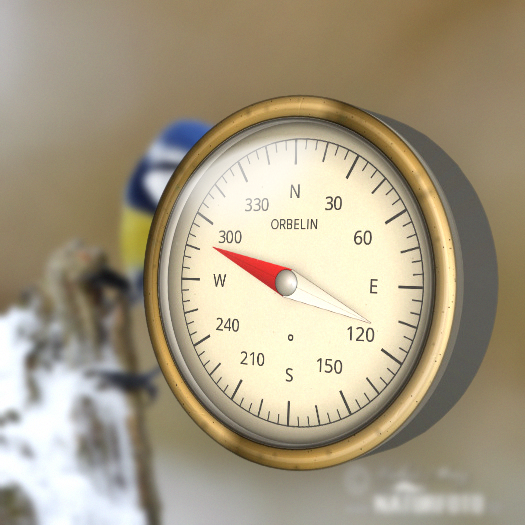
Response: 290 °
